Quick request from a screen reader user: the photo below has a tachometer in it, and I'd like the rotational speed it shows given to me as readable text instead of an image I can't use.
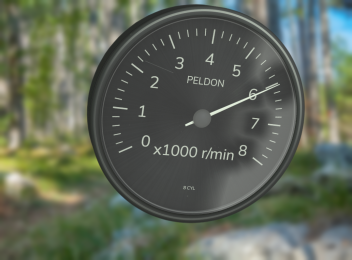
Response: 6000 rpm
